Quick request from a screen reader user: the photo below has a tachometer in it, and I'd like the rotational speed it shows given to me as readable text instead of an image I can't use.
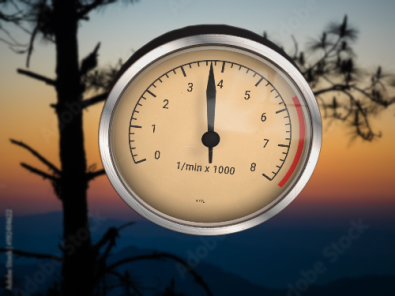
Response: 3700 rpm
